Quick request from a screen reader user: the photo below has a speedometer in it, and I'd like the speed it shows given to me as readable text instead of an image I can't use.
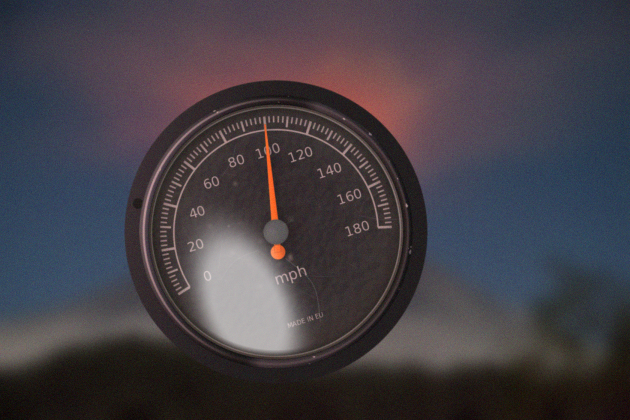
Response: 100 mph
